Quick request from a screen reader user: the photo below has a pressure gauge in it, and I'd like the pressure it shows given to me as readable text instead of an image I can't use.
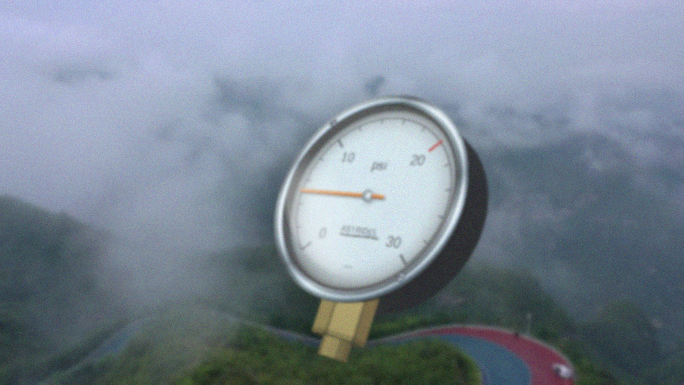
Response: 5 psi
